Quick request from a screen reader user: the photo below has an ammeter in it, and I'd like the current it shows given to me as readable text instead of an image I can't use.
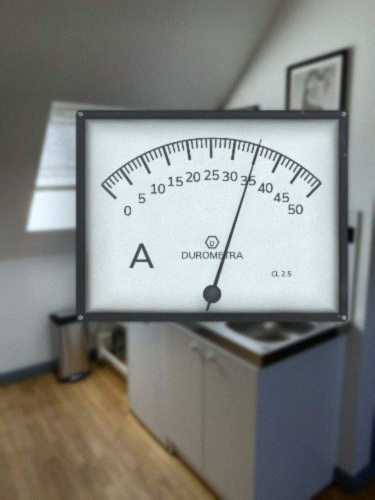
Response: 35 A
